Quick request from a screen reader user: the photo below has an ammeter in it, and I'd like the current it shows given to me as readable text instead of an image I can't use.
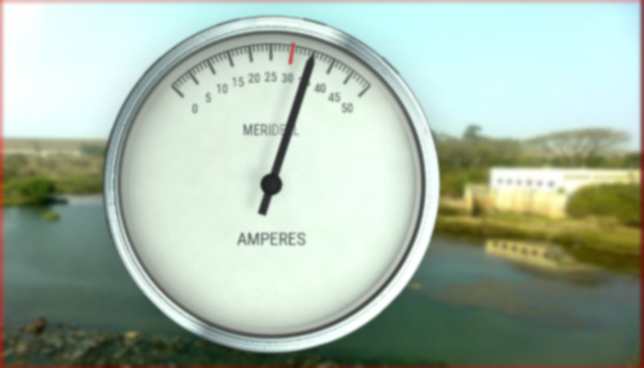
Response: 35 A
